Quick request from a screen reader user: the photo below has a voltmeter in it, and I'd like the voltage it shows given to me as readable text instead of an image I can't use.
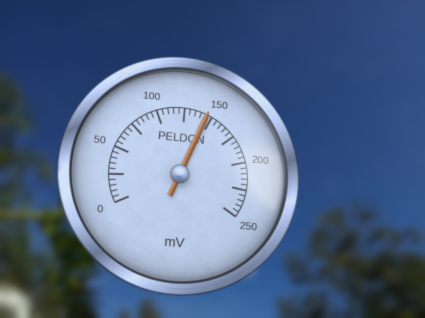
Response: 145 mV
